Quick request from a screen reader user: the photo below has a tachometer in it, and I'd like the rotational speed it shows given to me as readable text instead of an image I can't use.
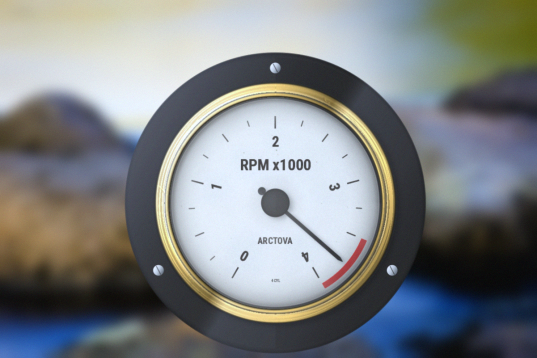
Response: 3750 rpm
